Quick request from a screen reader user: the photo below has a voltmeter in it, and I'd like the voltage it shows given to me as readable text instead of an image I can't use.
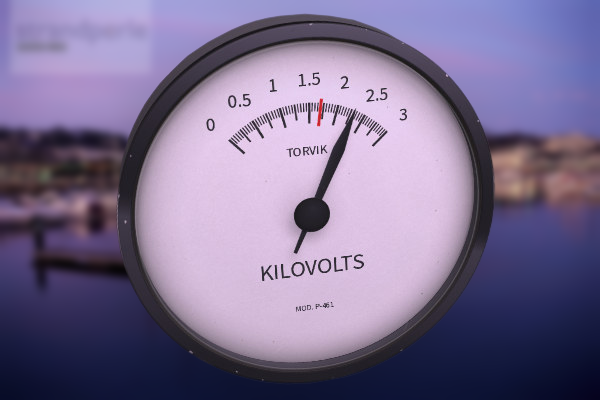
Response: 2.25 kV
